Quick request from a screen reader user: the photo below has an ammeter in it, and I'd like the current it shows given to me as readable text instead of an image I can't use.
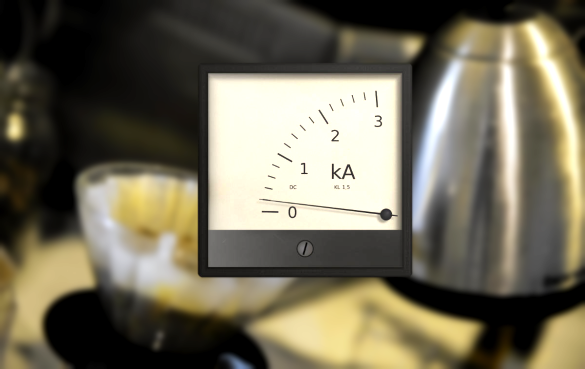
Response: 0.2 kA
